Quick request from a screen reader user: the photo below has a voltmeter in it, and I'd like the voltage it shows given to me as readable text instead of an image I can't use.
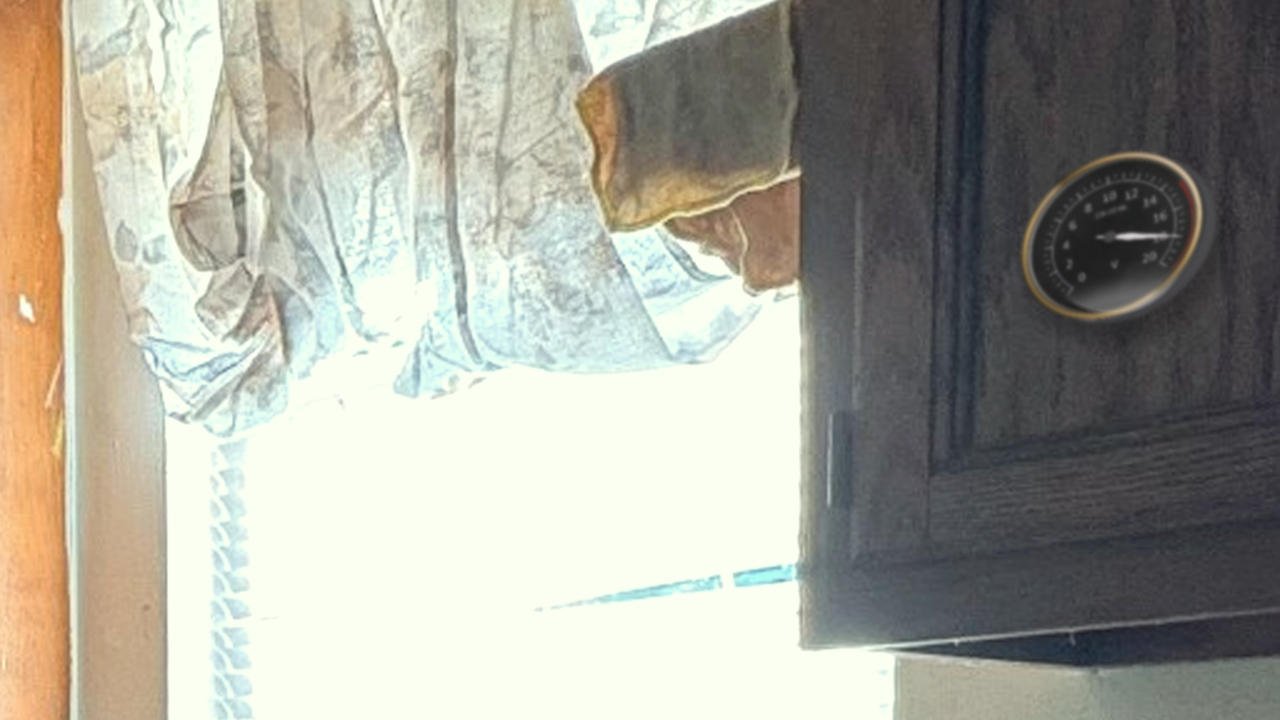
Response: 18 V
